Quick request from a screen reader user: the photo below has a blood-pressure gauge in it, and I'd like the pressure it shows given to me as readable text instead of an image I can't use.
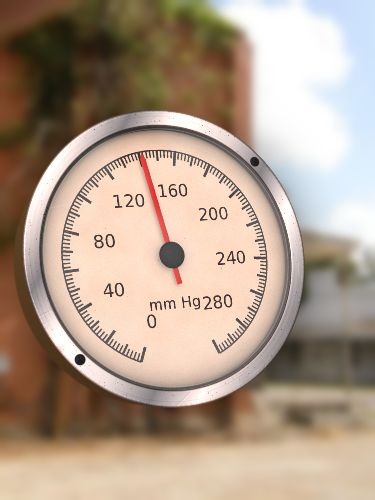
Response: 140 mmHg
